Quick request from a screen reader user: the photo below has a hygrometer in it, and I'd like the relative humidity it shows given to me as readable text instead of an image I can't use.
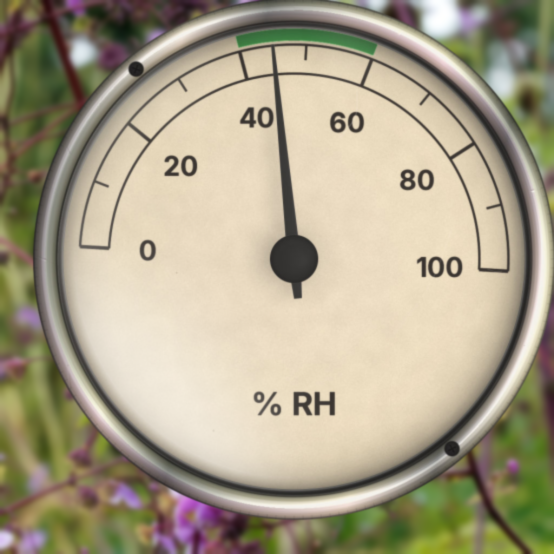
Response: 45 %
